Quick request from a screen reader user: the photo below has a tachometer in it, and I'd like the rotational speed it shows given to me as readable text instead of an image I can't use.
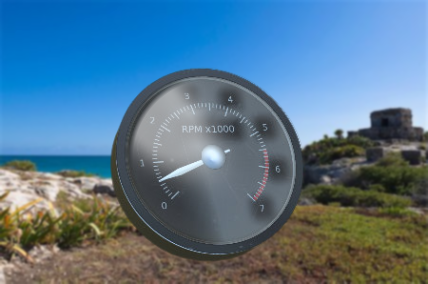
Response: 500 rpm
